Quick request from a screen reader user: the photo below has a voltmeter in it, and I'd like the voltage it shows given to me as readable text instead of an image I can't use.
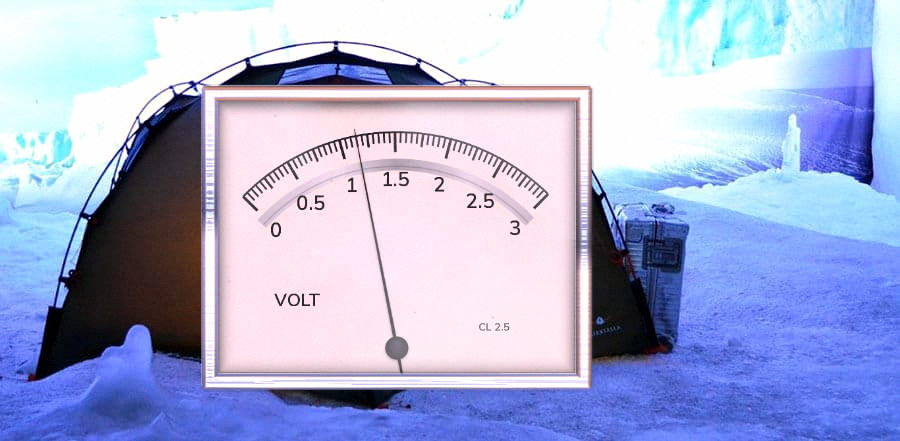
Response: 1.15 V
